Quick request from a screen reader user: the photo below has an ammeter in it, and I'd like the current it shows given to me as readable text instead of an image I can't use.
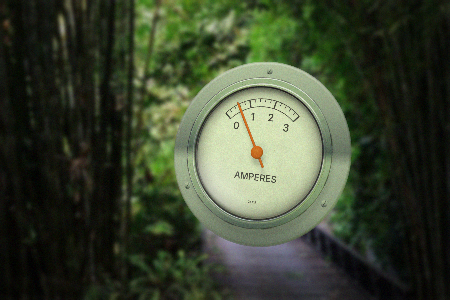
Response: 0.6 A
